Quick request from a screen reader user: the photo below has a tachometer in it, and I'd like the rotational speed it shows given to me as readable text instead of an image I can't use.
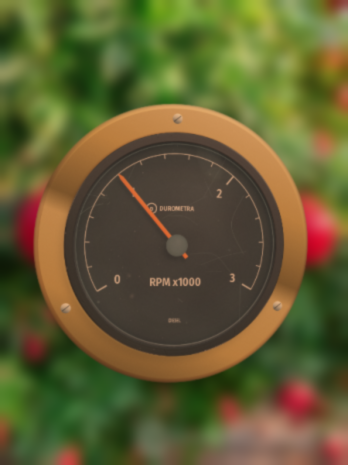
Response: 1000 rpm
